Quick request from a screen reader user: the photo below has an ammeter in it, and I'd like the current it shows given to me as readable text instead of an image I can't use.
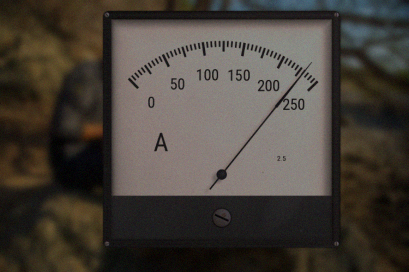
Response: 230 A
